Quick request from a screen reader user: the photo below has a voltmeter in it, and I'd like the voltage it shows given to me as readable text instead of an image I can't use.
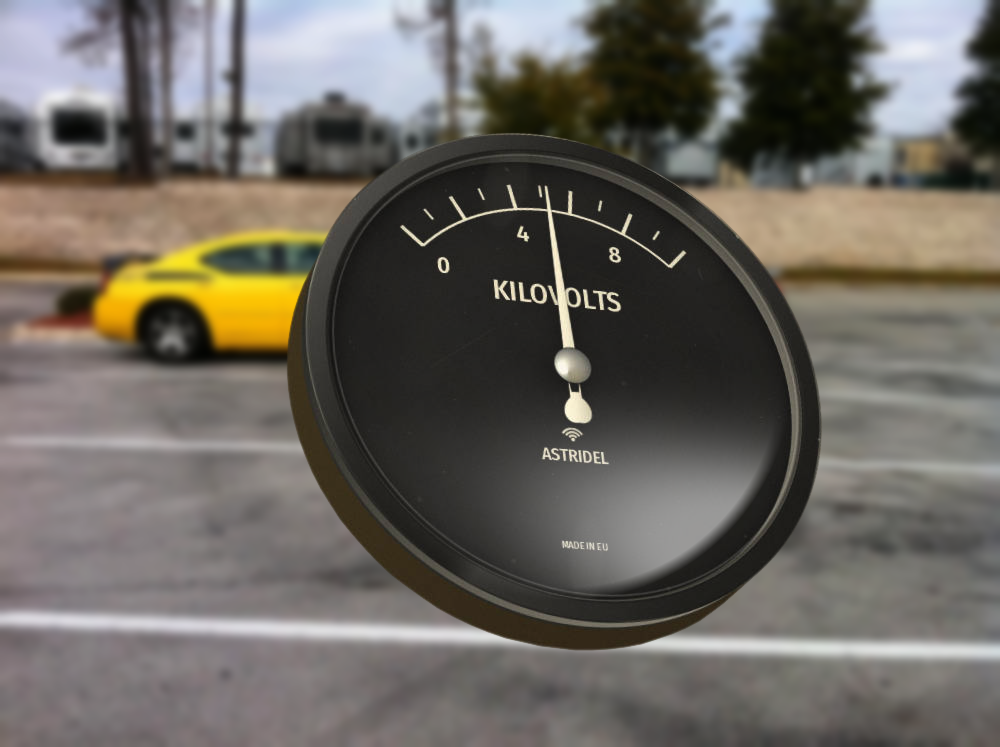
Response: 5 kV
